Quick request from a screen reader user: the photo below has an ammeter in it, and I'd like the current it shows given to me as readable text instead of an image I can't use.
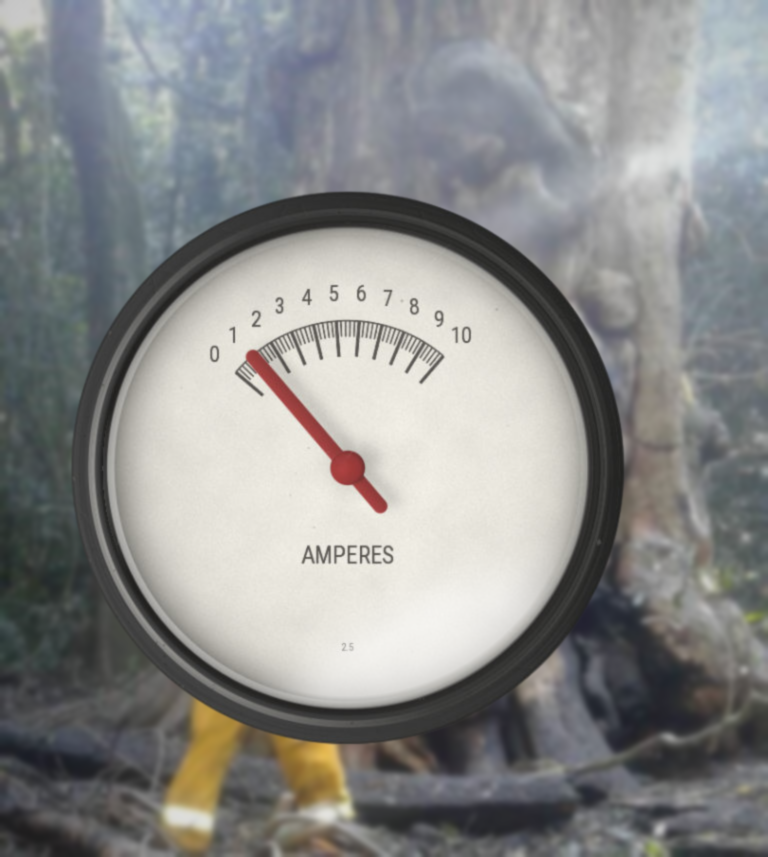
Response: 1 A
